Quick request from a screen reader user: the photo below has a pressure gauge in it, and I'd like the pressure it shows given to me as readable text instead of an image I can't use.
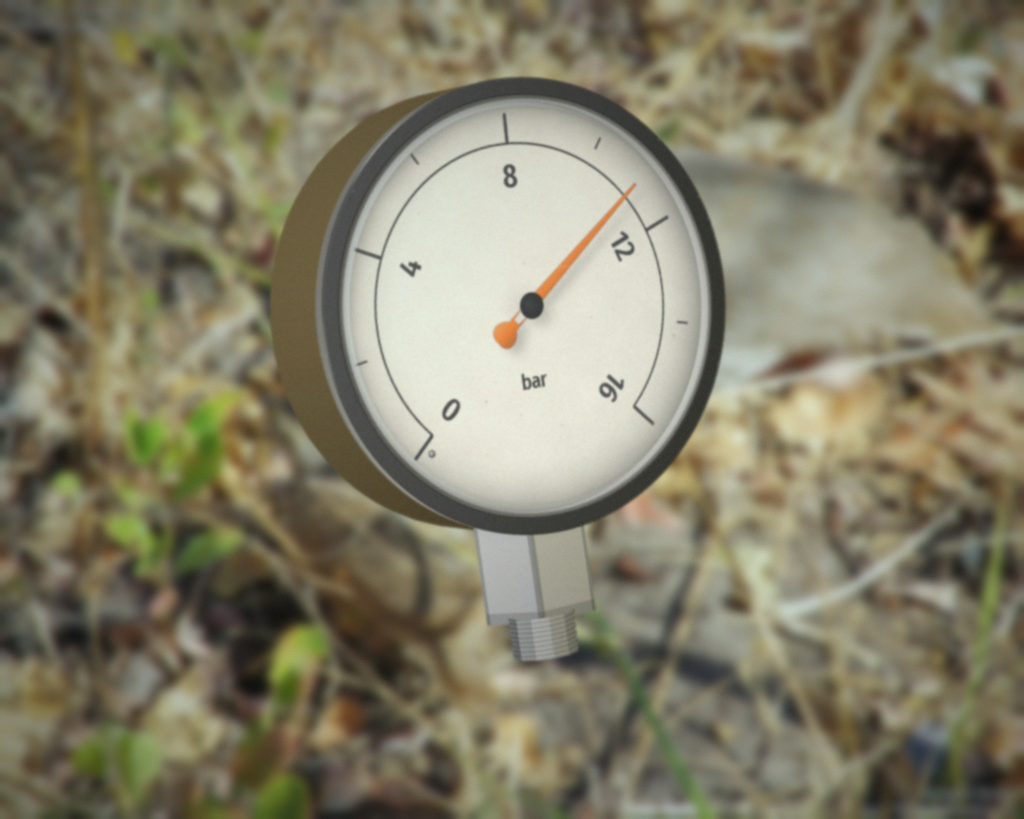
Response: 11 bar
